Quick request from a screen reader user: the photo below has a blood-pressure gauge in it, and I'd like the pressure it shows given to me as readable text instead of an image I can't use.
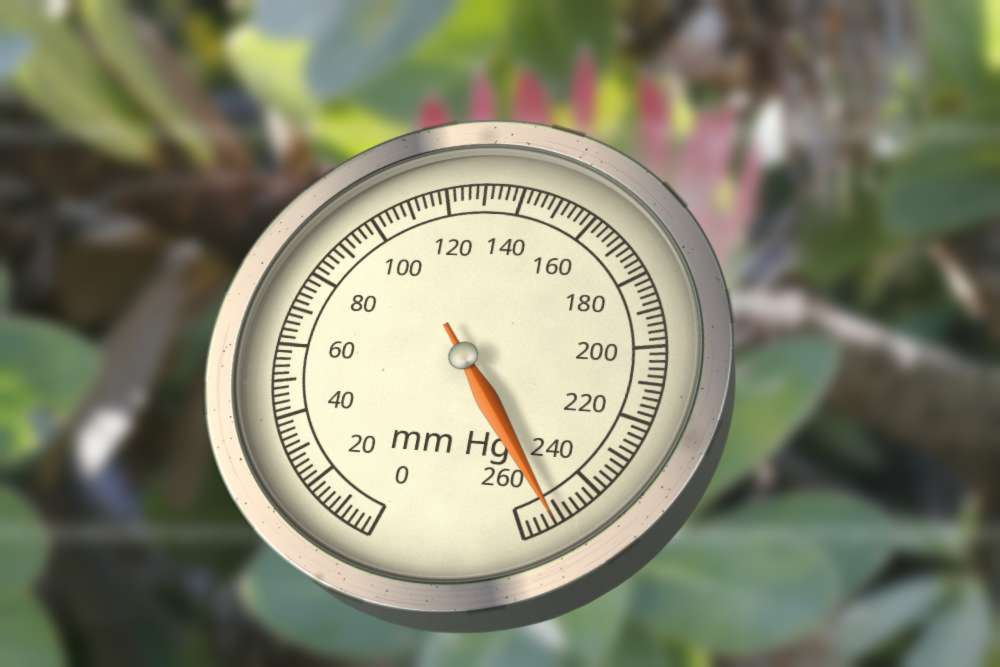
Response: 252 mmHg
